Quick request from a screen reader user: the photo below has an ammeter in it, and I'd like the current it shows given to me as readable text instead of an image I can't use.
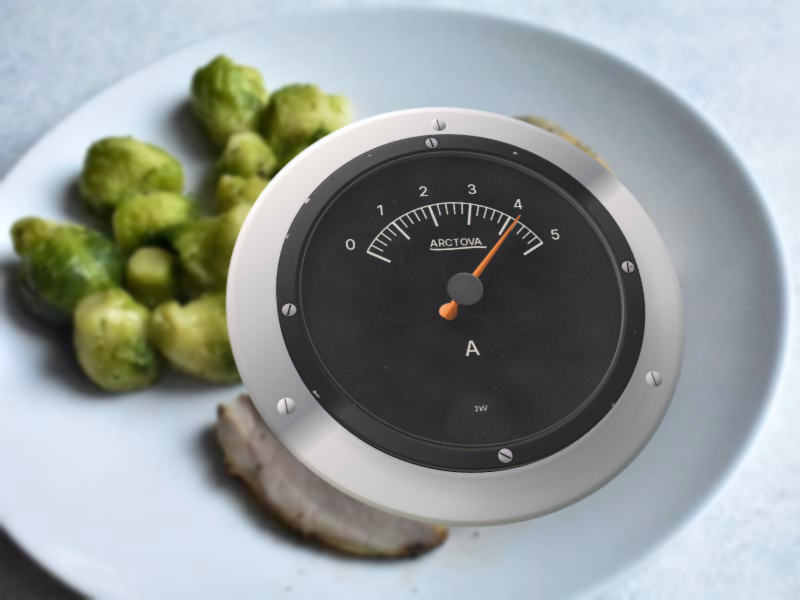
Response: 4.2 A
